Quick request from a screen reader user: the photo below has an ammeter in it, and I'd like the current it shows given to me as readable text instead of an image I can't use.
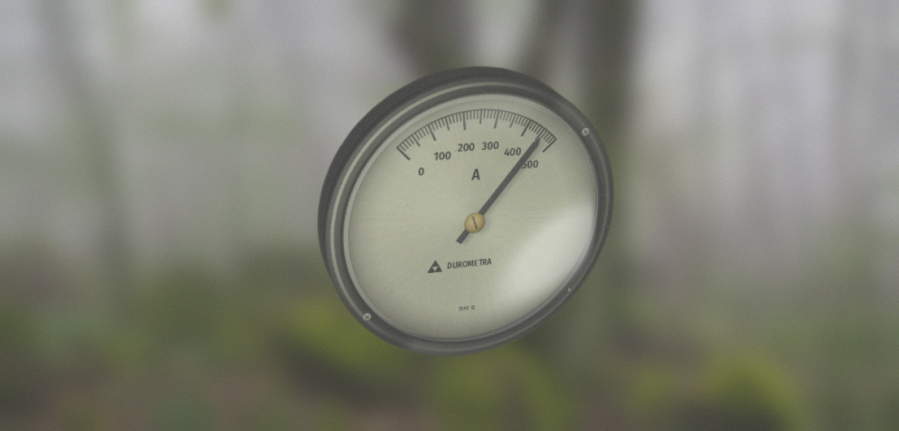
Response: 450 A
